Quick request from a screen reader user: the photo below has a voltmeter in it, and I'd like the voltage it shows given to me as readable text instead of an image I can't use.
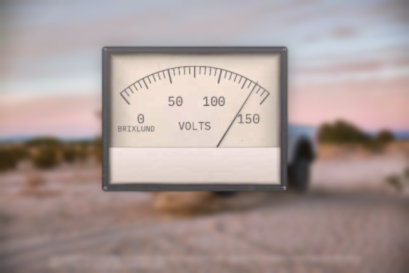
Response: 135 V
